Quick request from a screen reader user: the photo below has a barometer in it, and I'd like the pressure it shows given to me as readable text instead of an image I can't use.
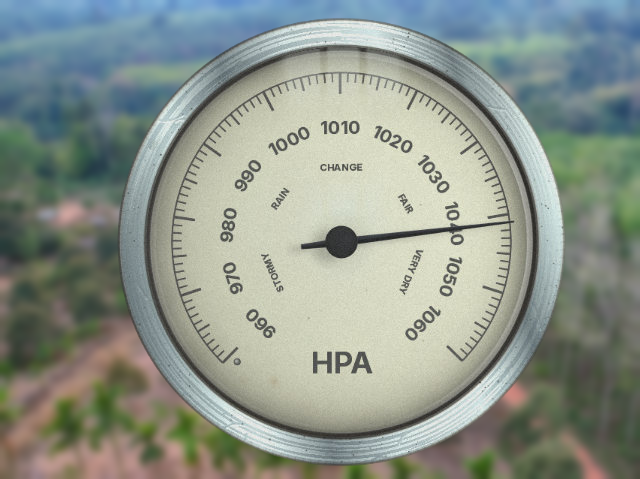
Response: 1041 hPa
